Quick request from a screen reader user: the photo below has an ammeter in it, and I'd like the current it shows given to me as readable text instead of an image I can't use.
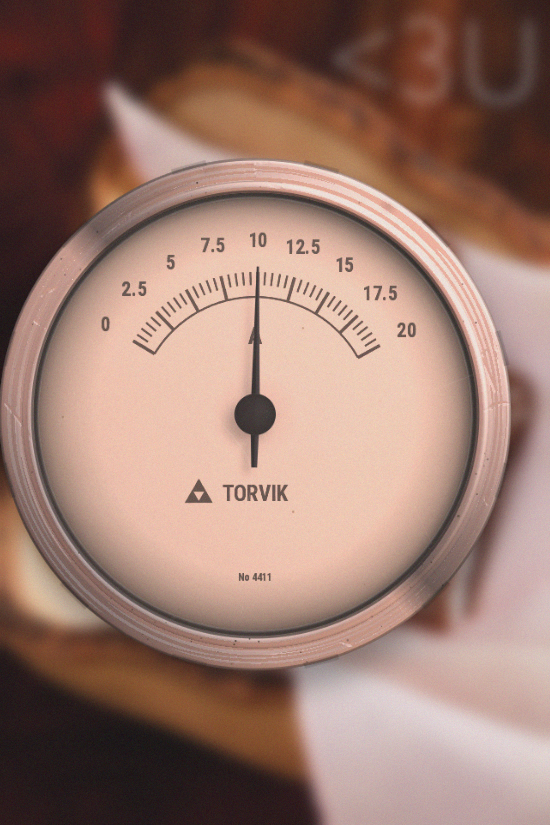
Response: 10 A
